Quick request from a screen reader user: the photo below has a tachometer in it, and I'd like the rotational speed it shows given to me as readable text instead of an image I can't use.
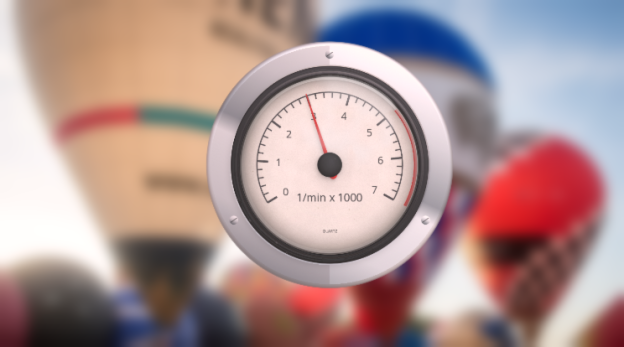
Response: 3000 rpm
